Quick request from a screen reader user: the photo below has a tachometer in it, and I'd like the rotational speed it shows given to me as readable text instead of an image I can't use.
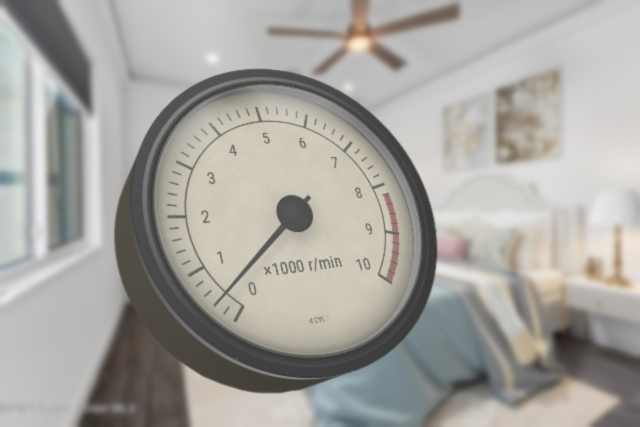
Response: 400 rpm
